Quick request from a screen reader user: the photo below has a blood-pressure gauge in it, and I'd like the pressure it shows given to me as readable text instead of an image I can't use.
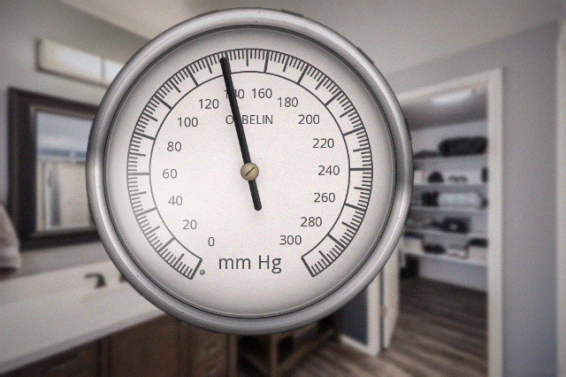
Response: 138 mmHg
